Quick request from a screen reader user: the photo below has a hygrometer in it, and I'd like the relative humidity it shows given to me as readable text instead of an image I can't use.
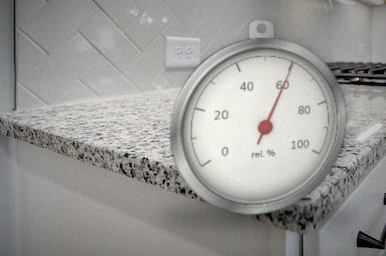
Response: 60 %
